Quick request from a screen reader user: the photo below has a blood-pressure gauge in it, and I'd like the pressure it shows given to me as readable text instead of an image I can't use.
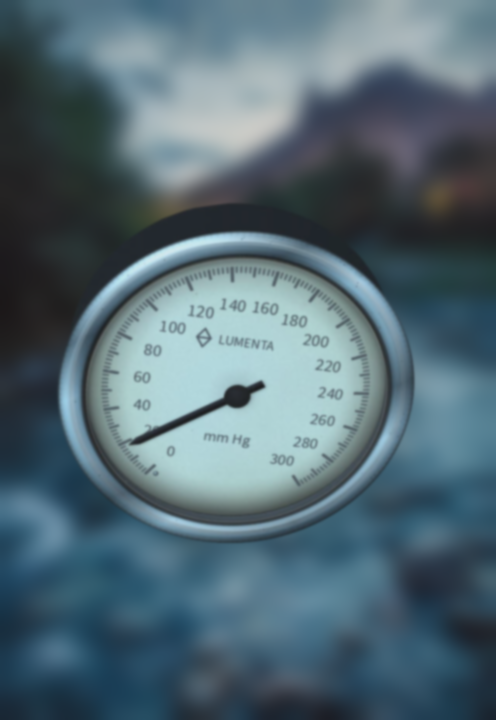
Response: 20 mmHg
